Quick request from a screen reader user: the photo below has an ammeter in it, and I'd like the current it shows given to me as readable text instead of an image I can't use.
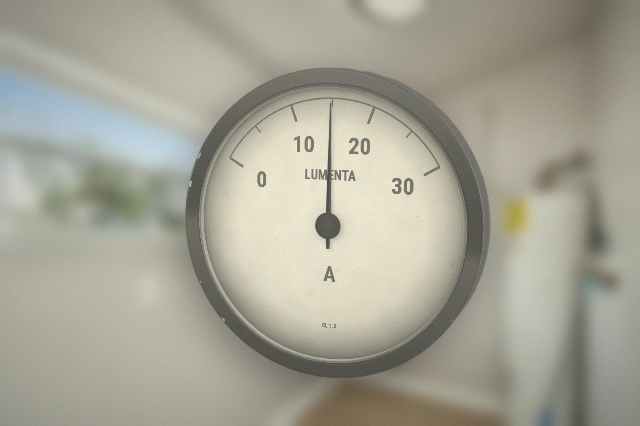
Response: 15 A
